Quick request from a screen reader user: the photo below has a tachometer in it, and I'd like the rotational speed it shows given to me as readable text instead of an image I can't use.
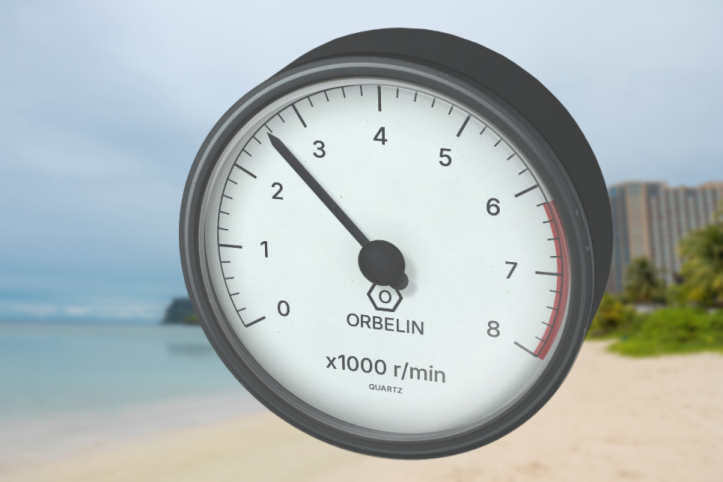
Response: 2600 rpm
